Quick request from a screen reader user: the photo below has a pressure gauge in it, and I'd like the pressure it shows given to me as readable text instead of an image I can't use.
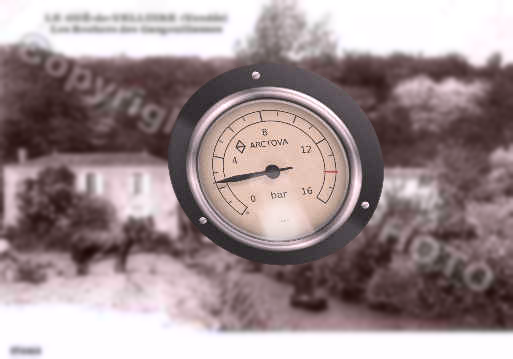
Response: 2.5 bar
